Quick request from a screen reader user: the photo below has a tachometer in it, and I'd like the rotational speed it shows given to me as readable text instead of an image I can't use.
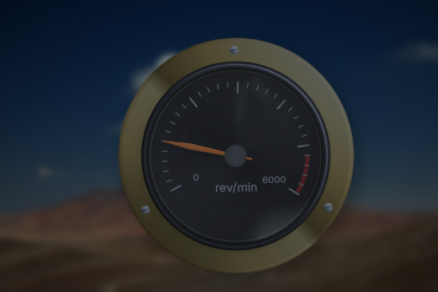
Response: 1000 rpm
